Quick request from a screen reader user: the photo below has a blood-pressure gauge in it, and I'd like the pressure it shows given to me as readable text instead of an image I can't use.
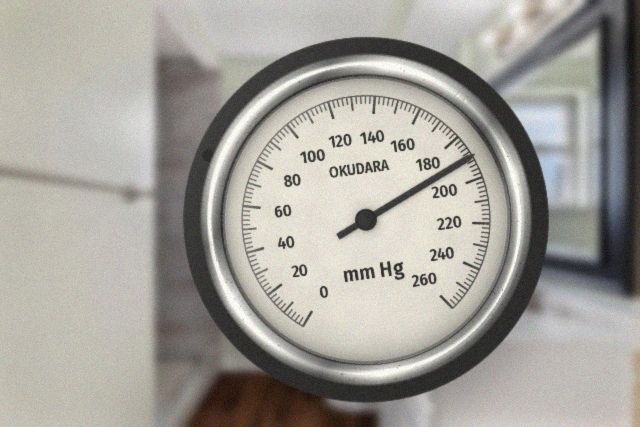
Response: 190 mmHg
